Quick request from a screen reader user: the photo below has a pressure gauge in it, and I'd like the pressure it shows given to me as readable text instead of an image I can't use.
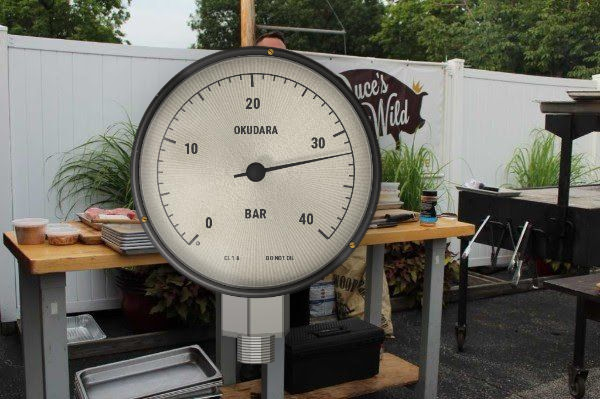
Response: 32 bar
